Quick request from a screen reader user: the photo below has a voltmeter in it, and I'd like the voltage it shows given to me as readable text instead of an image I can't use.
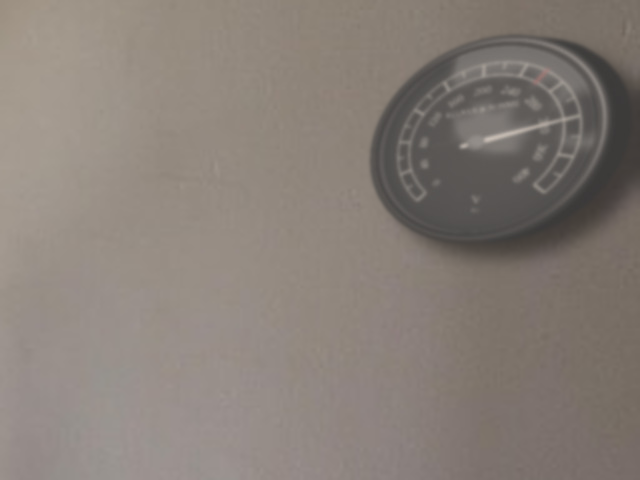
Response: 320 V
